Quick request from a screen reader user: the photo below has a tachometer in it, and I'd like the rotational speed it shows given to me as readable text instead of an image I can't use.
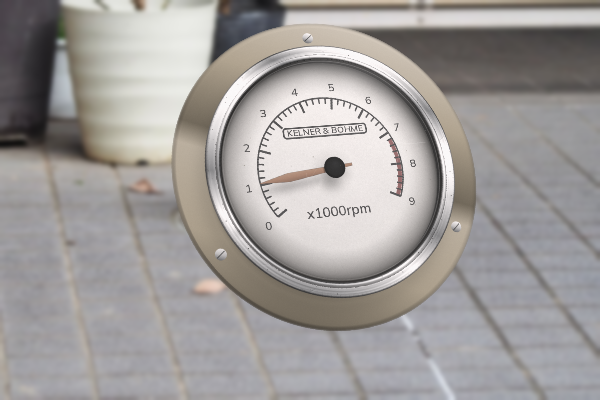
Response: 1000 rpm
